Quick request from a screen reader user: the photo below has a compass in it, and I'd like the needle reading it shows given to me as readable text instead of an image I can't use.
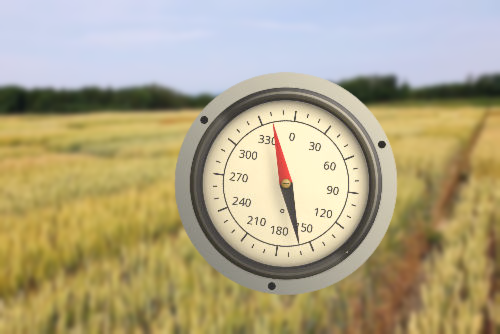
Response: 340 °
